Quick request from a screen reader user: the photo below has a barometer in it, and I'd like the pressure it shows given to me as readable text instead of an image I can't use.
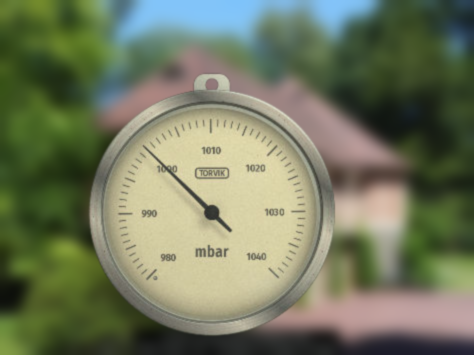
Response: 1000 mbar
